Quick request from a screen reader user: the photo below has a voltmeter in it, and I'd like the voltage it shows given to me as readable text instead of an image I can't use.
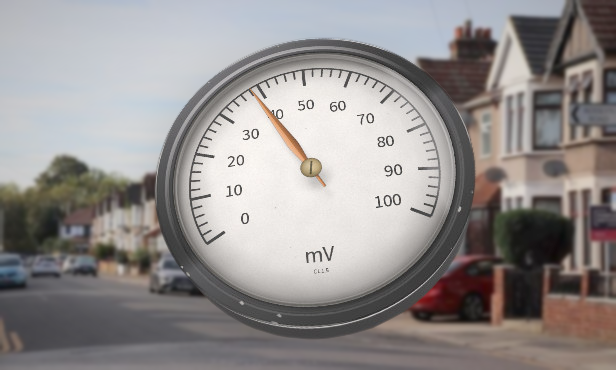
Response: 38 mV
